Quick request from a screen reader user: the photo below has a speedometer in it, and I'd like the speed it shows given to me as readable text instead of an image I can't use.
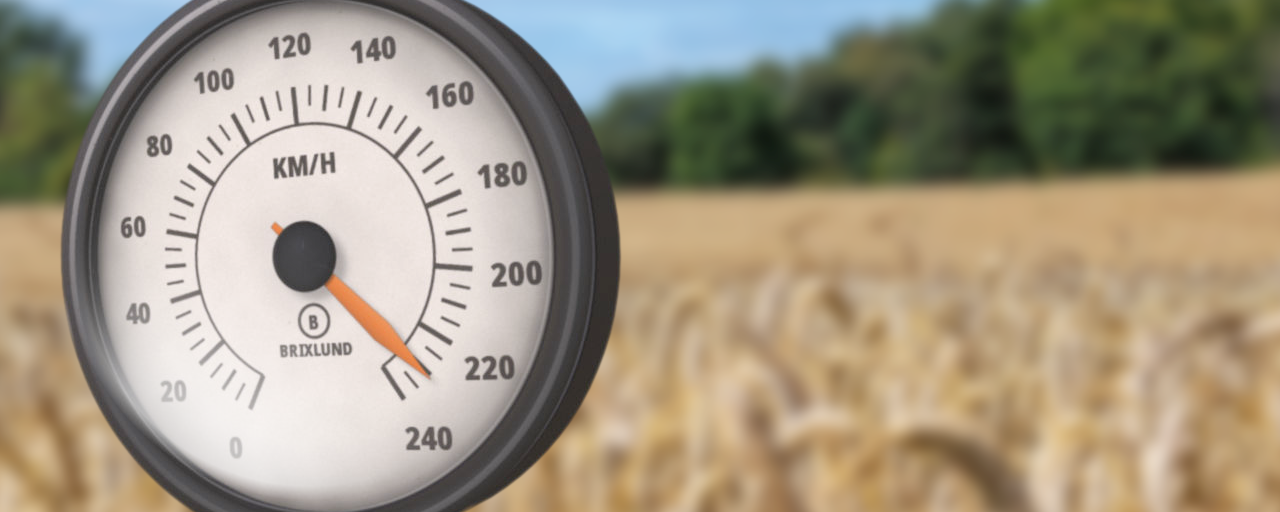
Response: 230 km/h
